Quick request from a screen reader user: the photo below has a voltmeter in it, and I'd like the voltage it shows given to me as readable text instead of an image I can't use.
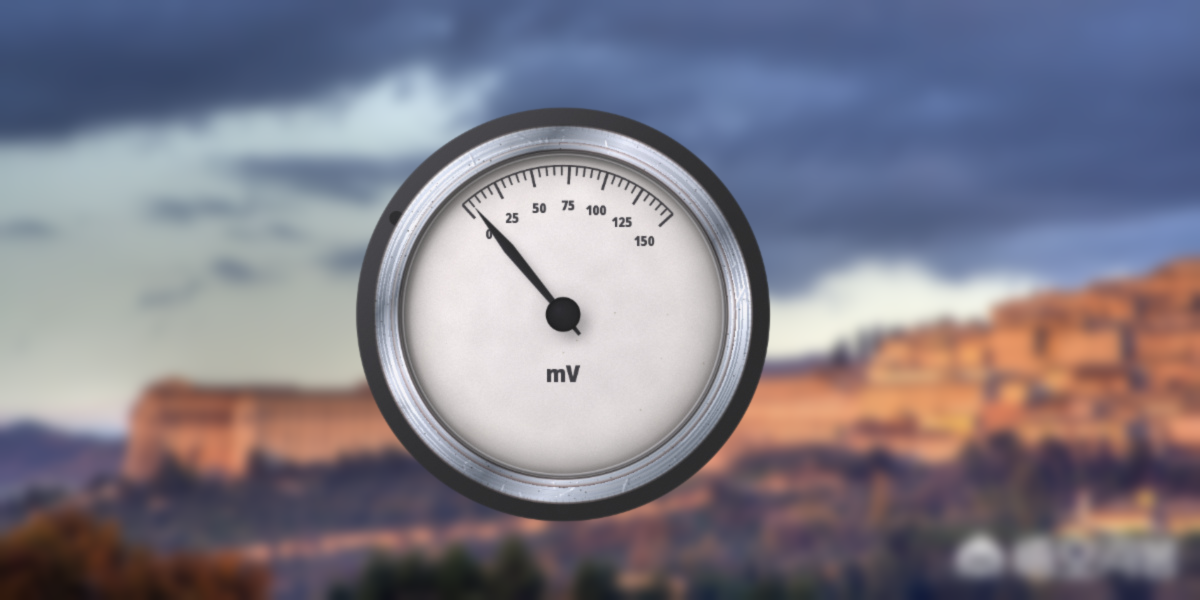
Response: 5 mV
